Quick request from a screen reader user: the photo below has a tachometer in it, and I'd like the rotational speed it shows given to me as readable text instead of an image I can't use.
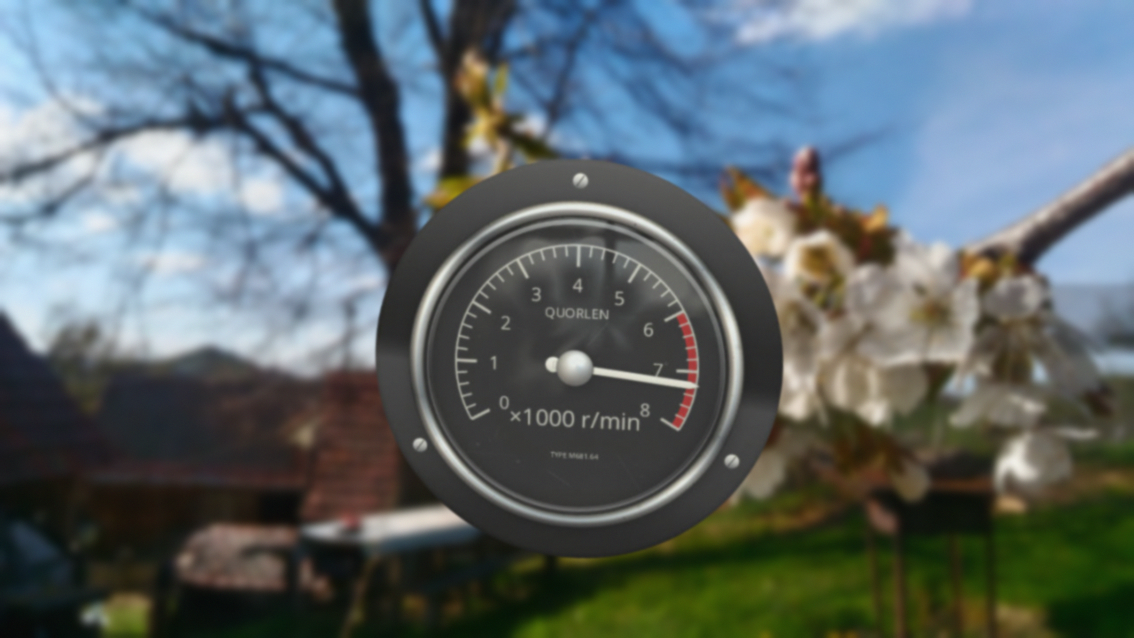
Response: 7200 rpm
